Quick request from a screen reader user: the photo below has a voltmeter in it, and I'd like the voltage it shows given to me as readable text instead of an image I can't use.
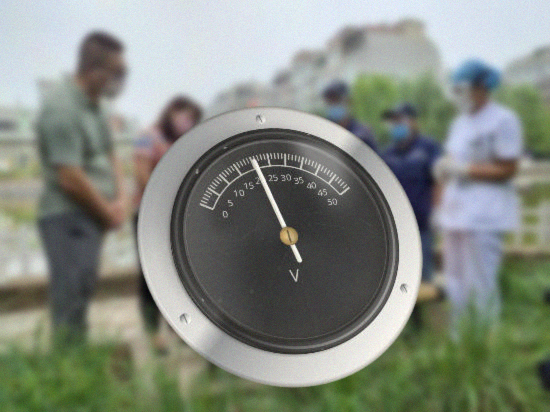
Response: 20 V
